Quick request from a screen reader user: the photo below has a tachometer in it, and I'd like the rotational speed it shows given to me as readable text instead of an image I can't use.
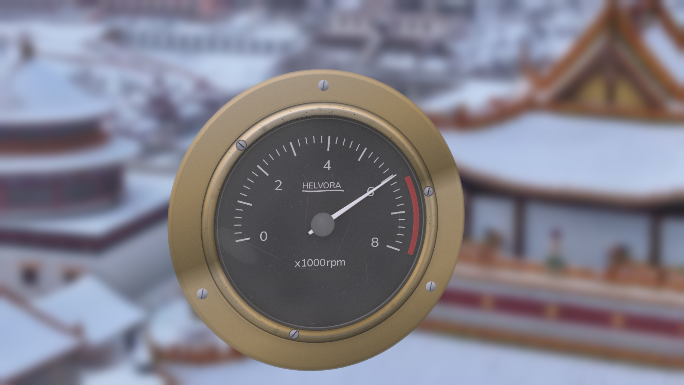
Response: 6000 rpm
